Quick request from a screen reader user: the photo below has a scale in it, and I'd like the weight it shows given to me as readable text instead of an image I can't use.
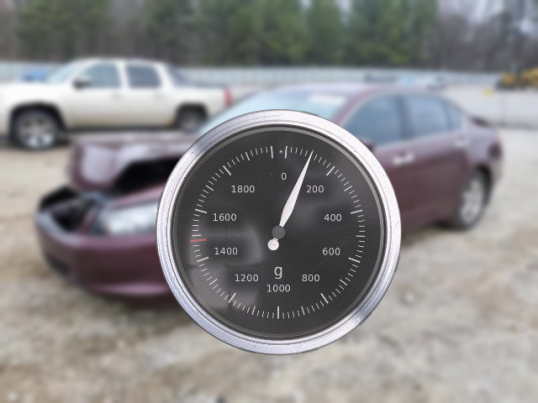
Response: 100 g
